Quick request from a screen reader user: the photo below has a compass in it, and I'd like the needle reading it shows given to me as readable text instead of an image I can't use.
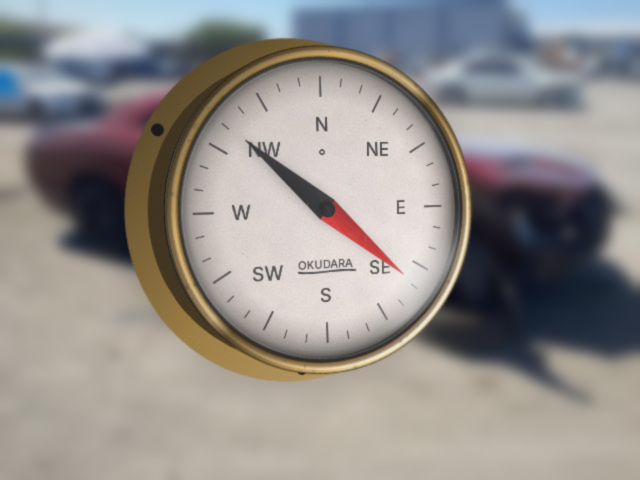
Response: 130 °
